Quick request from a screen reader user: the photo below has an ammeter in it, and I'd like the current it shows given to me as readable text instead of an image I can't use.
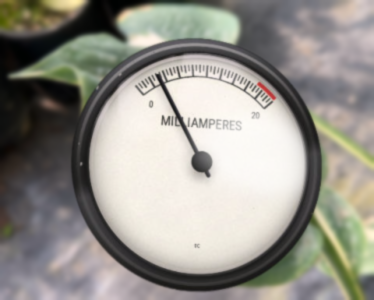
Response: 3 mA
